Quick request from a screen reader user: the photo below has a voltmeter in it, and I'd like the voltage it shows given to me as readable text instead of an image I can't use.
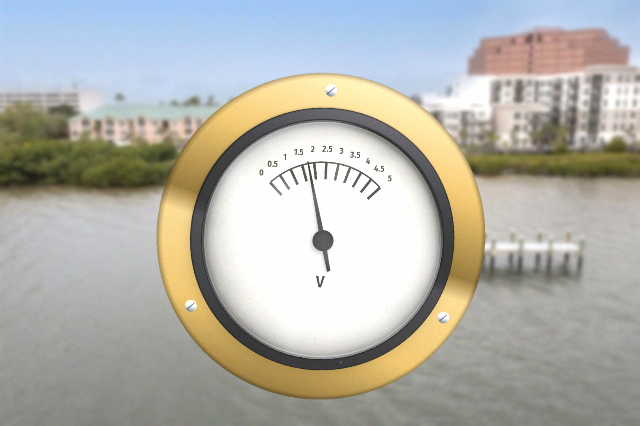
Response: 1.75 V
